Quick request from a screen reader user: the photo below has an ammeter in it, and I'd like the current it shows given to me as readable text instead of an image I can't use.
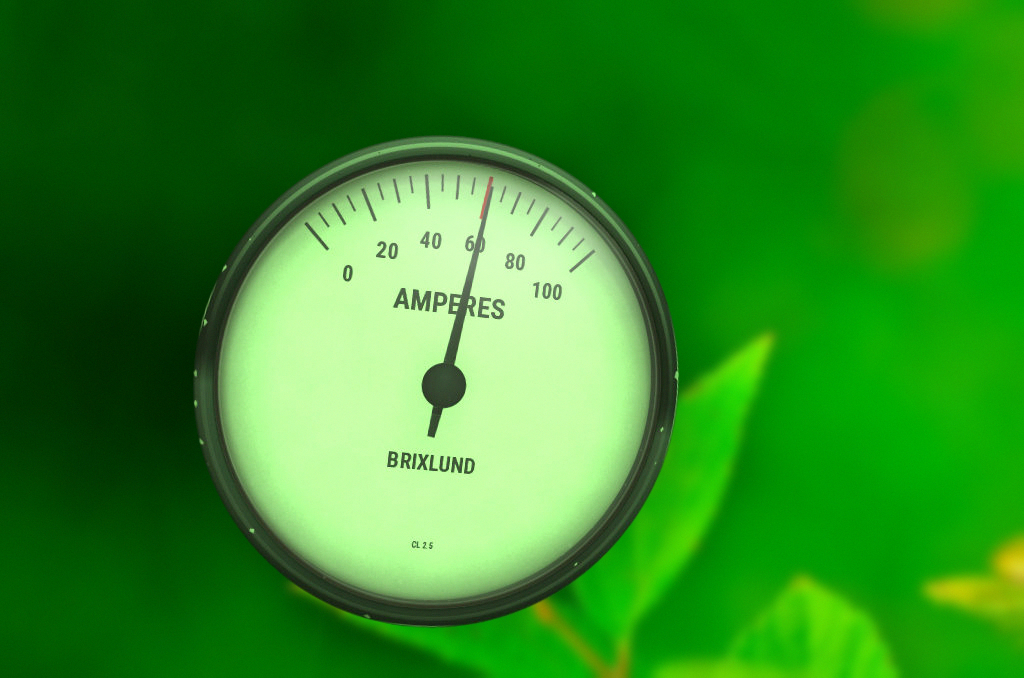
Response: 60 A
